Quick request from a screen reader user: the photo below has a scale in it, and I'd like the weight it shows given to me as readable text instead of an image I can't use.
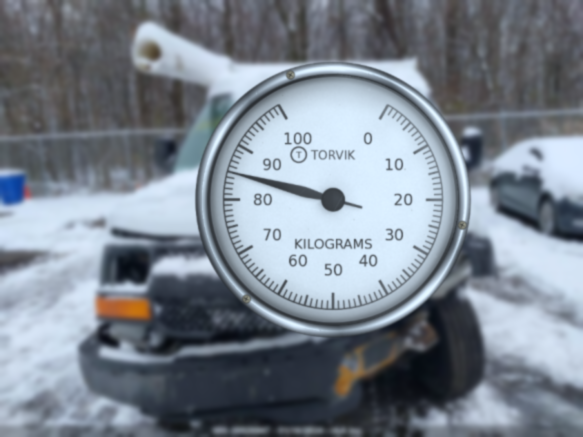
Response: 85 kg
